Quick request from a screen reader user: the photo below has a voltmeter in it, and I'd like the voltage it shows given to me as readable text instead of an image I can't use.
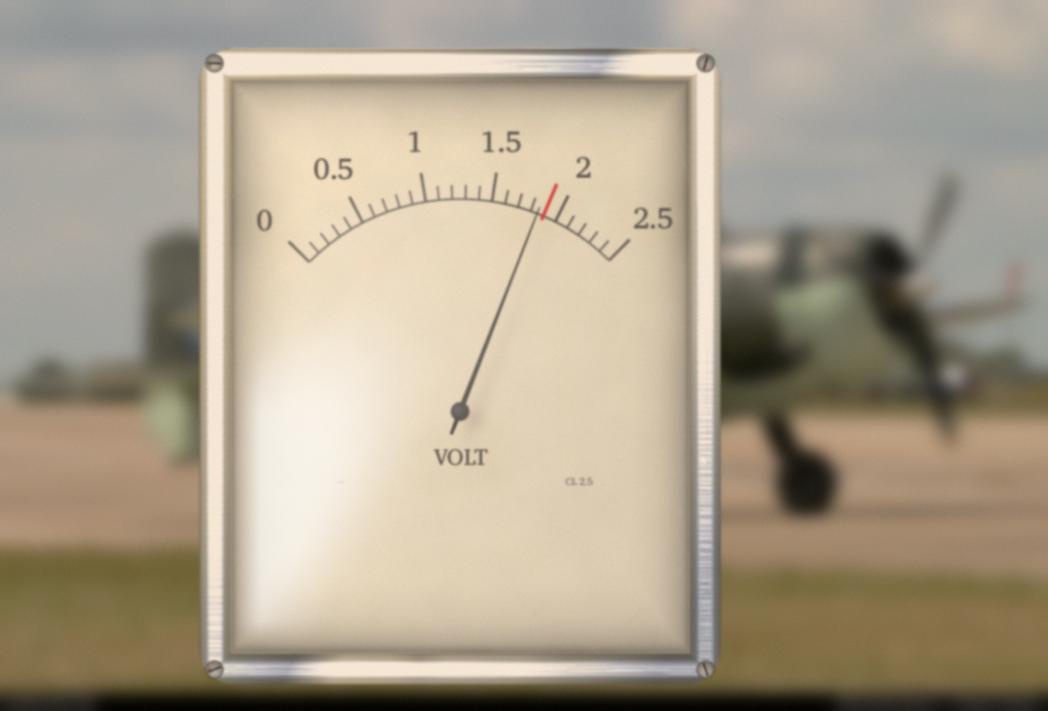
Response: 1.85 V
